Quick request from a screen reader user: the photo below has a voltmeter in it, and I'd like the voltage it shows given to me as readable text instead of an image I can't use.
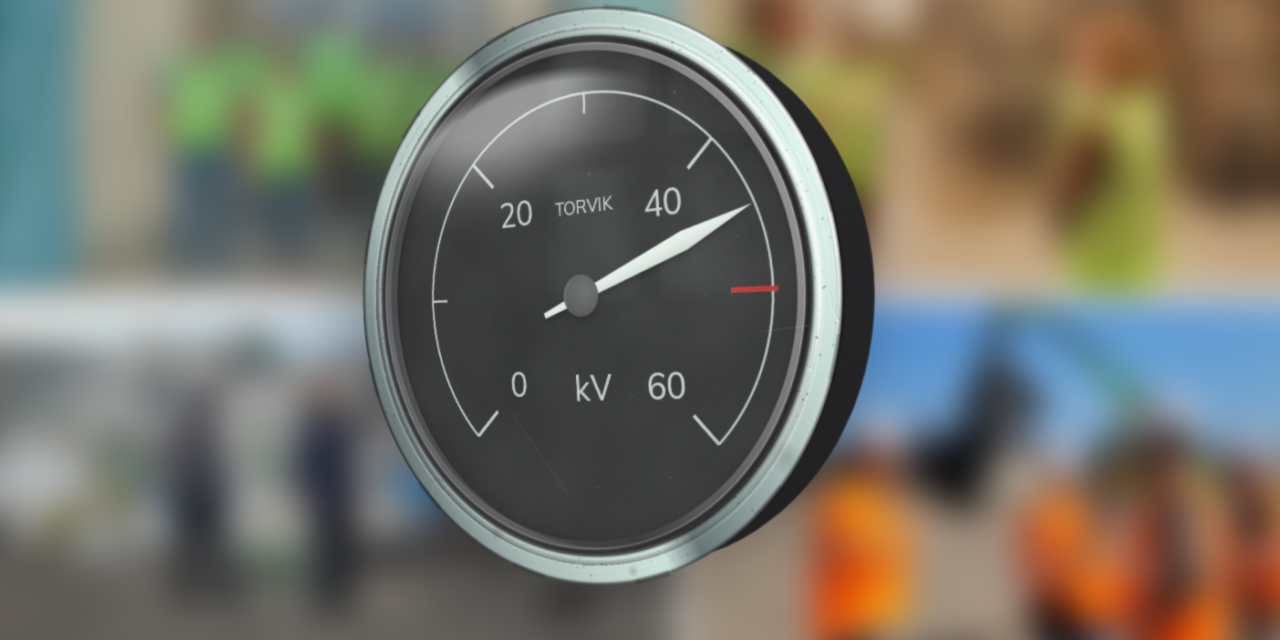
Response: 45 kV
